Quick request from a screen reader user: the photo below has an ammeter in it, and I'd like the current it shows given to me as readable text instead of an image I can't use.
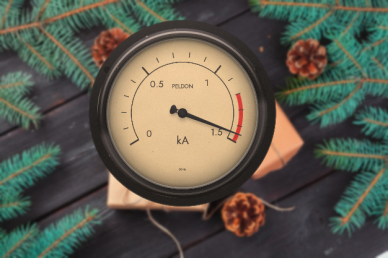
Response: 1.45 kA
